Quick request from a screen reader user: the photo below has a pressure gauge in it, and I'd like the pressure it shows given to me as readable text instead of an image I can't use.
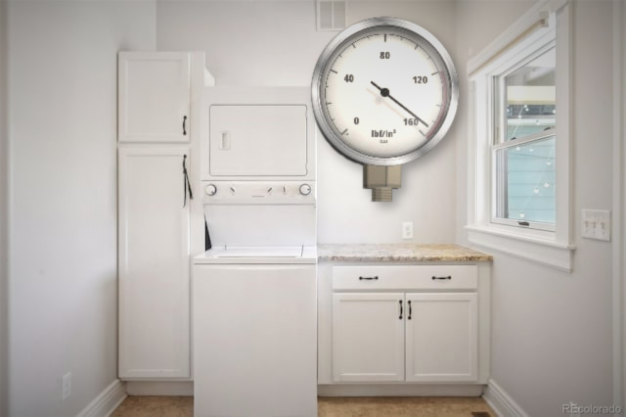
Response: 155 psi
